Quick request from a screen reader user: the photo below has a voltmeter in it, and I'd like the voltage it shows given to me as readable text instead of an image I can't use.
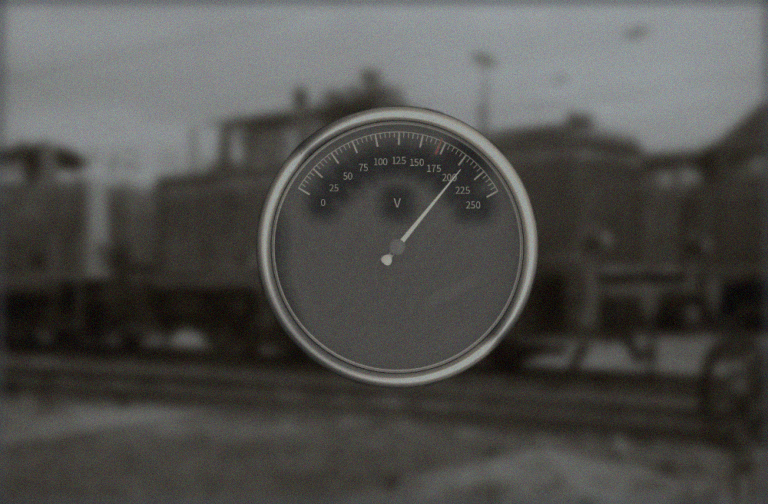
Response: 205 V
